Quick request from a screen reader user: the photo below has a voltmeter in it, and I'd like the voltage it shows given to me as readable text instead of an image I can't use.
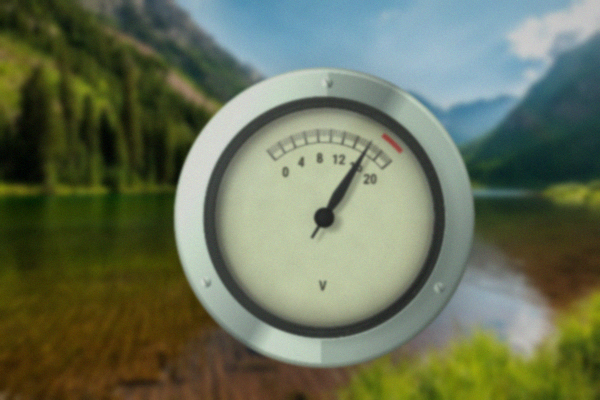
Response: 16 V
